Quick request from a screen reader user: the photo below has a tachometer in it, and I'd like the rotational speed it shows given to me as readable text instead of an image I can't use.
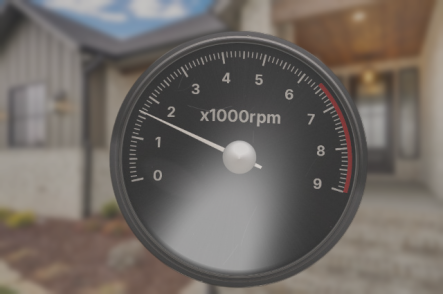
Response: 1600 rpm
